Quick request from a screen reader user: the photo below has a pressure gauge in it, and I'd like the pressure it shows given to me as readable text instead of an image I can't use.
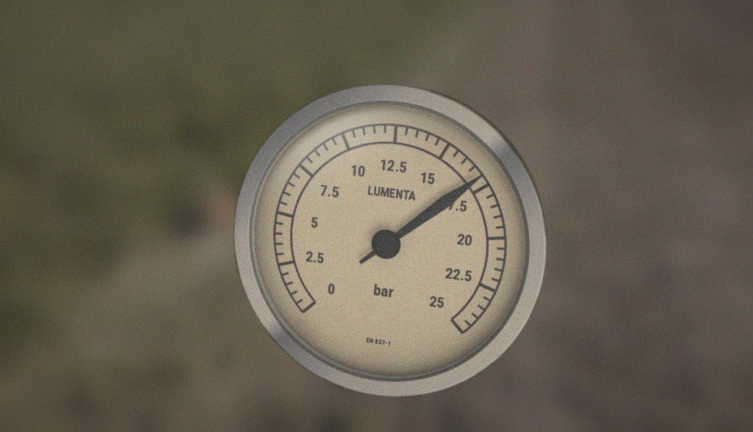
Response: 17 bar
